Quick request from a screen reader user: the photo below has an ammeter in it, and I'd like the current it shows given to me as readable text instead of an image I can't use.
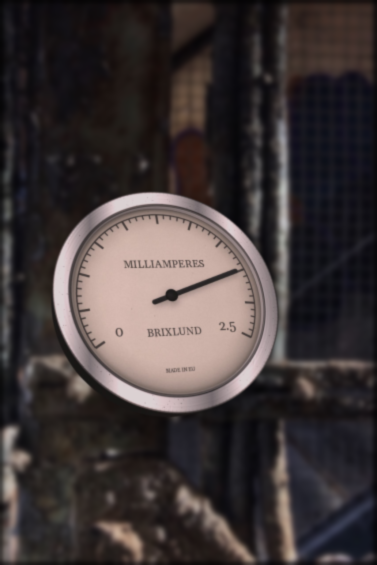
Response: 2 mA
